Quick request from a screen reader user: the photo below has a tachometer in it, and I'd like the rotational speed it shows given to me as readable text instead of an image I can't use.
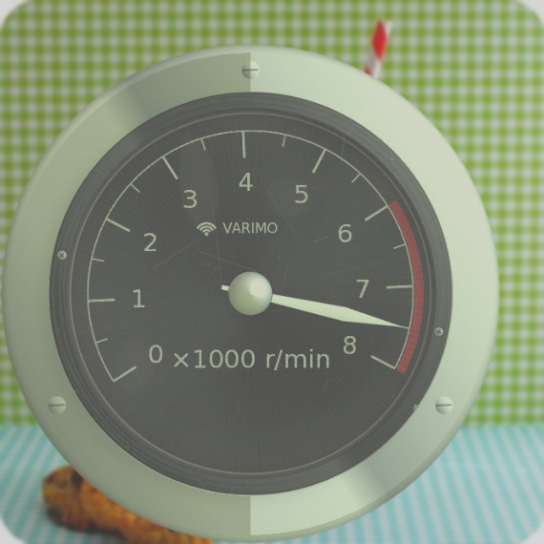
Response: 7500 rpm
